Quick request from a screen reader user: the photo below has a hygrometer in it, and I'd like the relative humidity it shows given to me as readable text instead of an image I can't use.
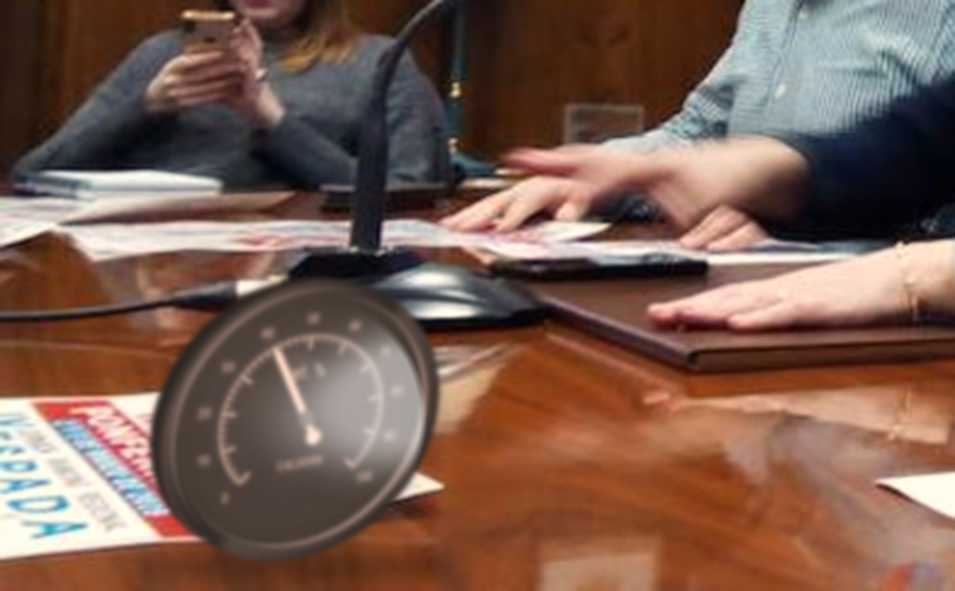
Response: 40 %
